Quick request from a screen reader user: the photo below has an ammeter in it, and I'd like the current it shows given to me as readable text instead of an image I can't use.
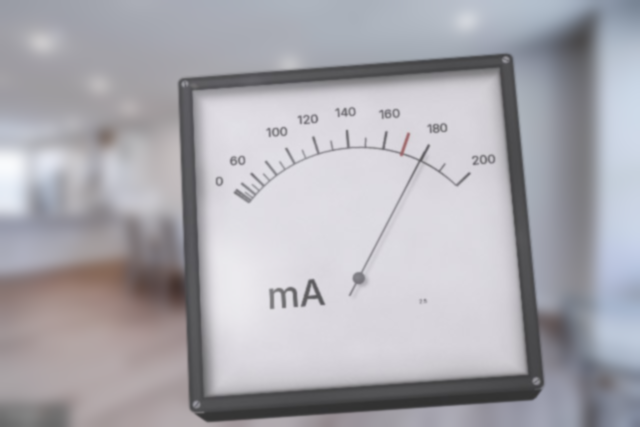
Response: 180 mA
